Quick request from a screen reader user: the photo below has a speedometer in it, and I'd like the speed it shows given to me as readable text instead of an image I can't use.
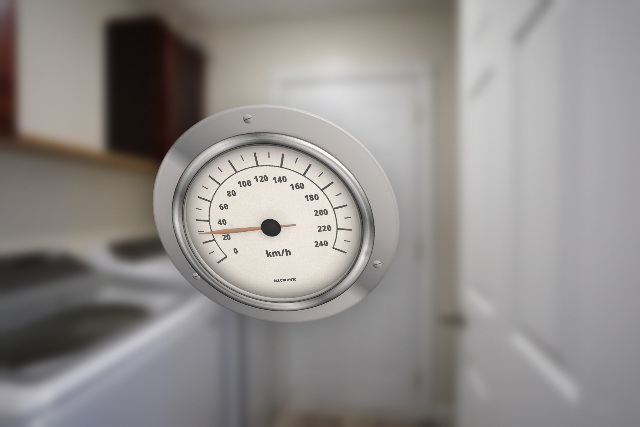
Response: 30 km/h
